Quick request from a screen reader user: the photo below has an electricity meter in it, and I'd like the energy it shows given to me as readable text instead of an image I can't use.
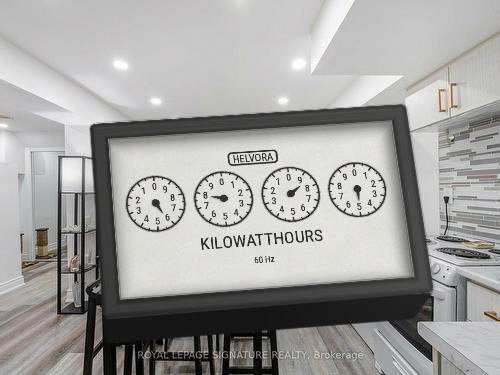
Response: 5785 kWh
